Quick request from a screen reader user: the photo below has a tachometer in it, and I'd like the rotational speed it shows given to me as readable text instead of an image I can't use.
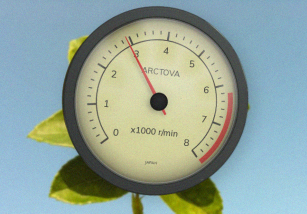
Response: 2900 rpm
